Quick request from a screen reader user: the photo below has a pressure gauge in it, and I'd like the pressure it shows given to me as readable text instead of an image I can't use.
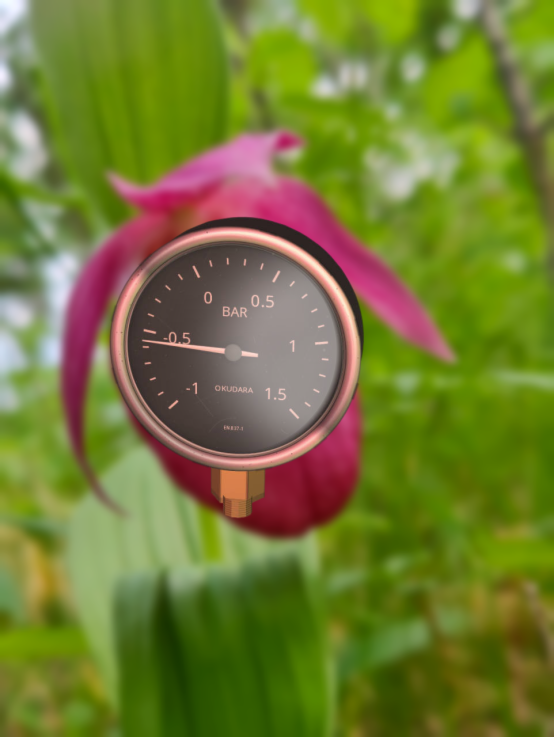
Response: -0.55 bar
